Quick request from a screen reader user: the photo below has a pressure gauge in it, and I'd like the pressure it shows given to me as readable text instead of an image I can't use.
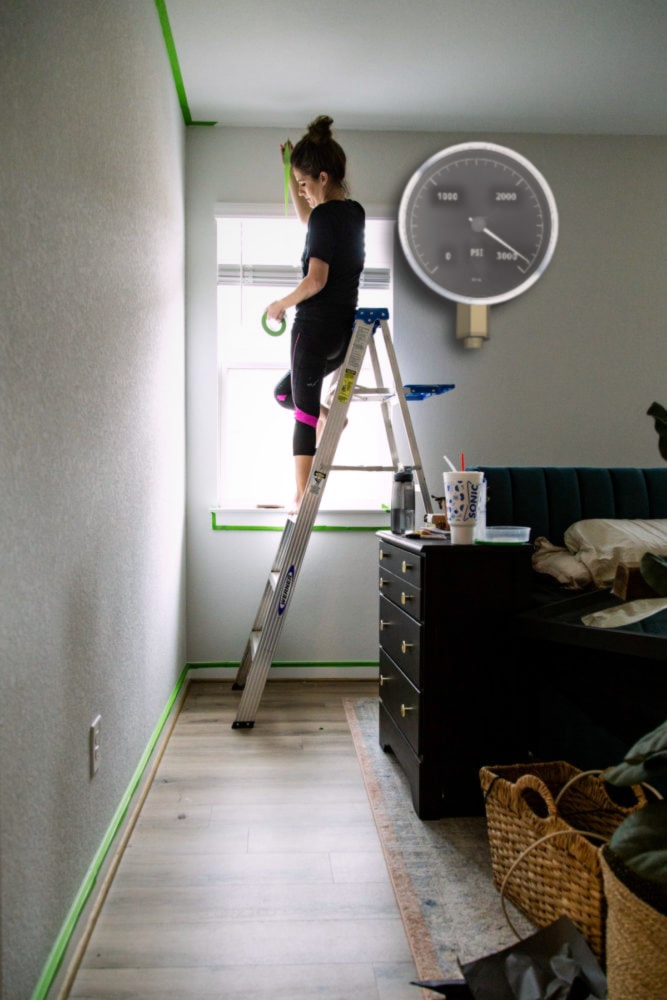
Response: 2900 psi
